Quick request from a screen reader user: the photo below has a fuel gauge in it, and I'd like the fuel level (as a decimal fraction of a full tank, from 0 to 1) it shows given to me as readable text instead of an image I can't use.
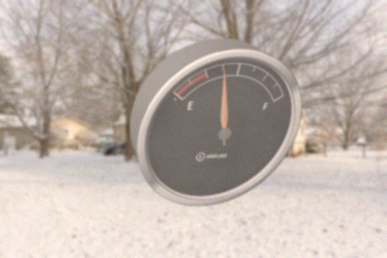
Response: 0.375
